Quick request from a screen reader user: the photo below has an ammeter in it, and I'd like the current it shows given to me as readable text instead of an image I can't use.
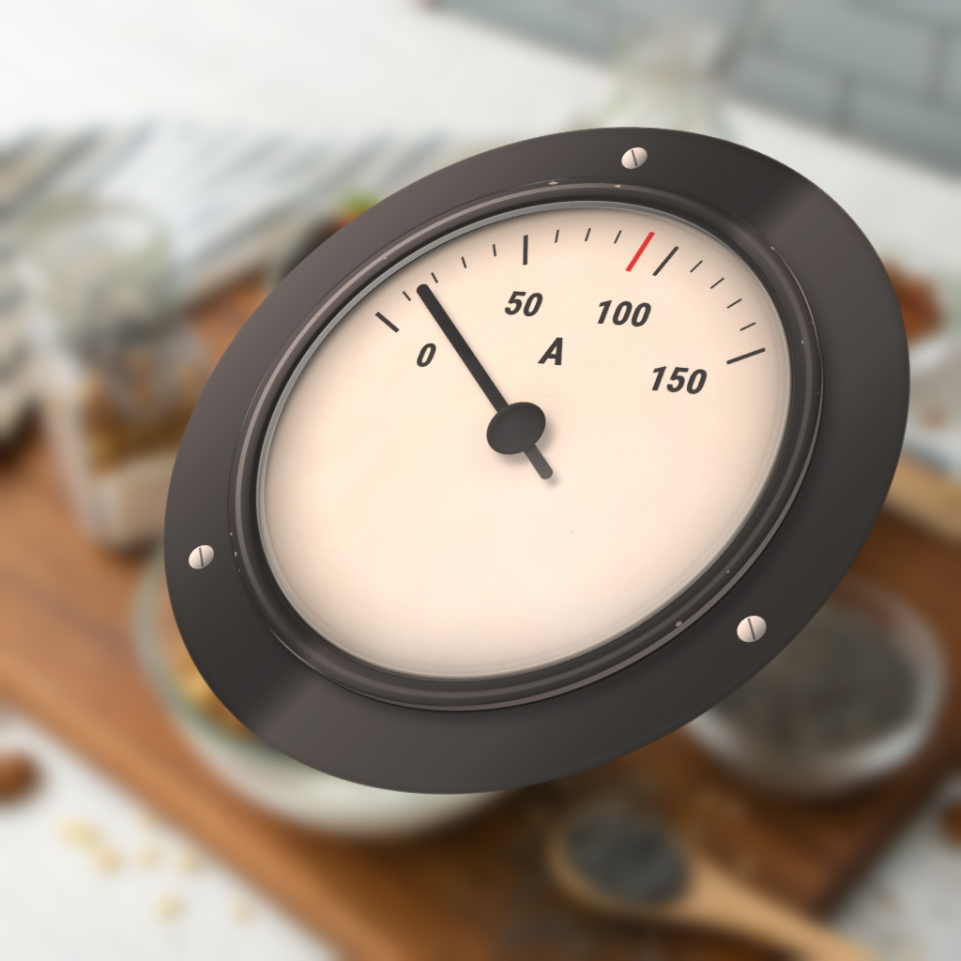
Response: 15 A
